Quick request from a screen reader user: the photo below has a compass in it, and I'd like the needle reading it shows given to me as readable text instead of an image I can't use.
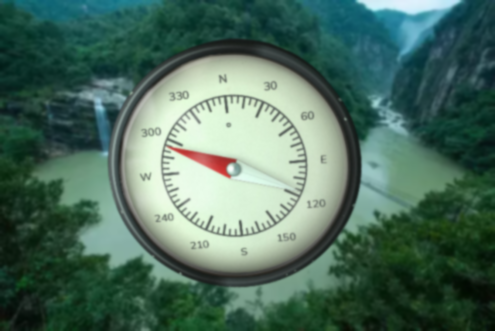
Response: 295 °
